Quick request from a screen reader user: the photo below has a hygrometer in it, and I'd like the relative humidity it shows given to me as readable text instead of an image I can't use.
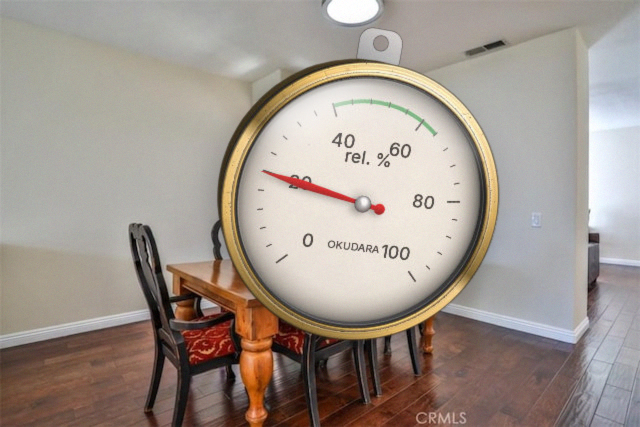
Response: 20 %
